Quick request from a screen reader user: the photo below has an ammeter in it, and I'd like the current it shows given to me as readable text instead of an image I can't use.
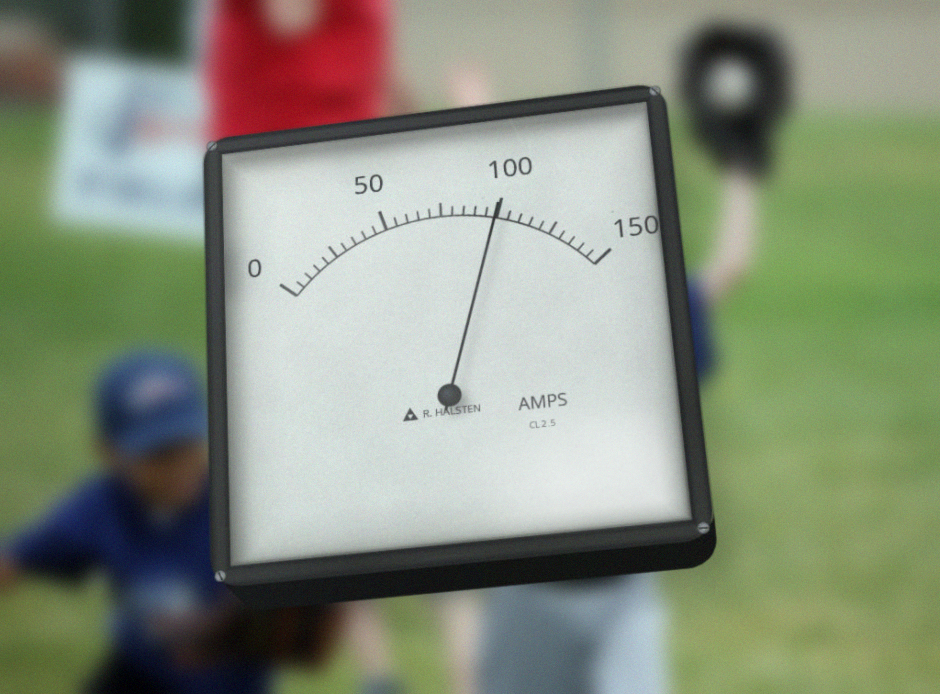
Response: 100 A
